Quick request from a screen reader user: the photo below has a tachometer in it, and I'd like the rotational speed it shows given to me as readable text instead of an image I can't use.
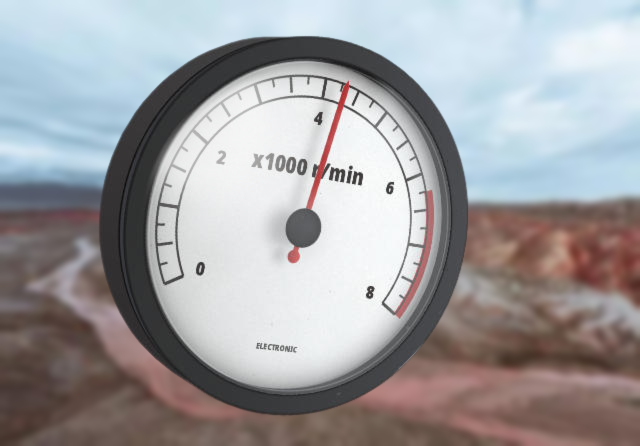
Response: 4250 rpm
